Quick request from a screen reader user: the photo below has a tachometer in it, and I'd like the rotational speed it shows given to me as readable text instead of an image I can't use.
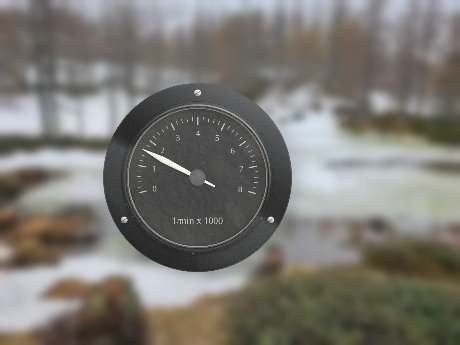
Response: 1600 rpm
